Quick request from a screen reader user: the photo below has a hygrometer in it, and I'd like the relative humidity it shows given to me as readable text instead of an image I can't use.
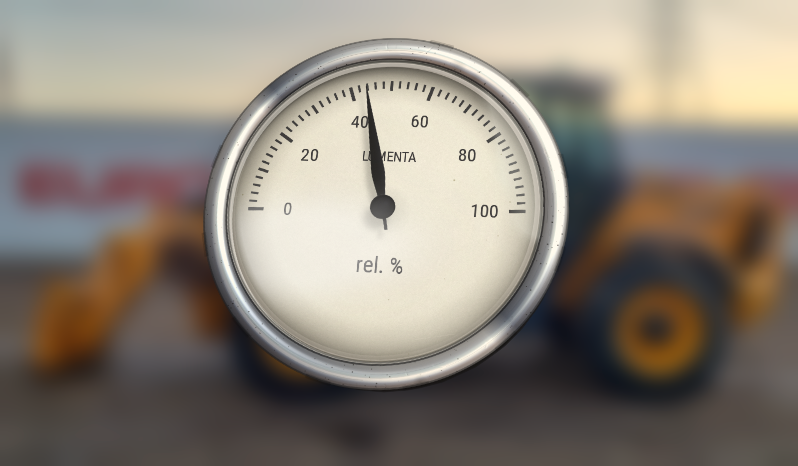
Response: 44 %
